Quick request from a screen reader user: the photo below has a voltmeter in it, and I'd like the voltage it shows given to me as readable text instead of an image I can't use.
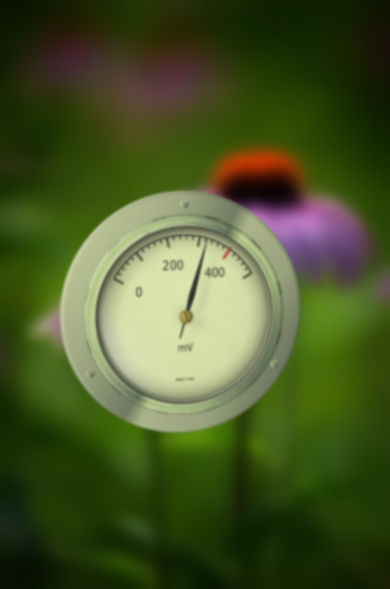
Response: 320 mV
